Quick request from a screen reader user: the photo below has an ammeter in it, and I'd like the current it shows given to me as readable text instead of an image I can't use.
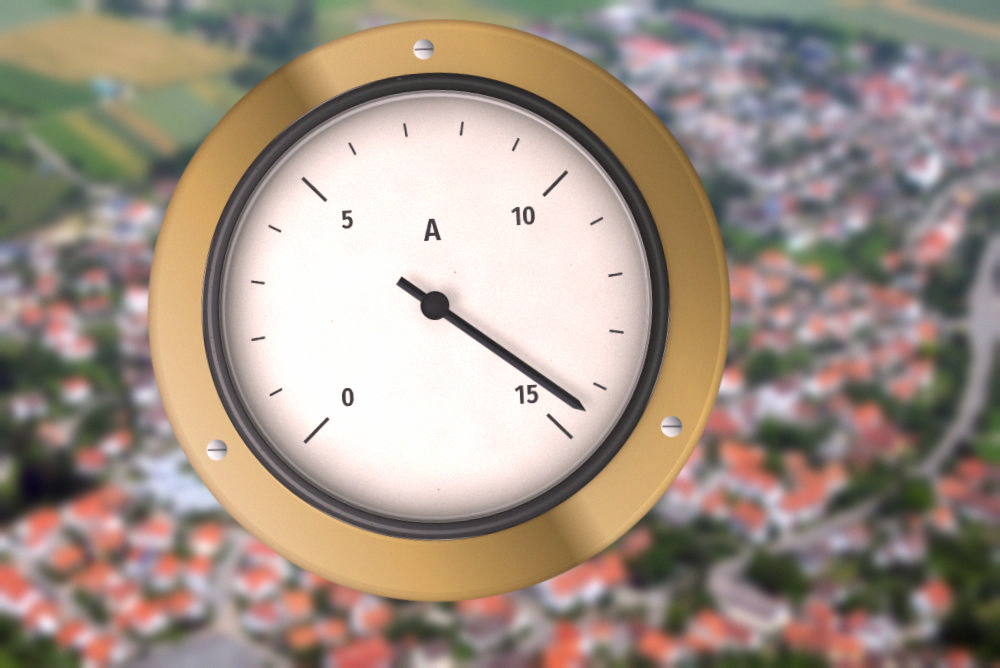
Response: 14.5 A
